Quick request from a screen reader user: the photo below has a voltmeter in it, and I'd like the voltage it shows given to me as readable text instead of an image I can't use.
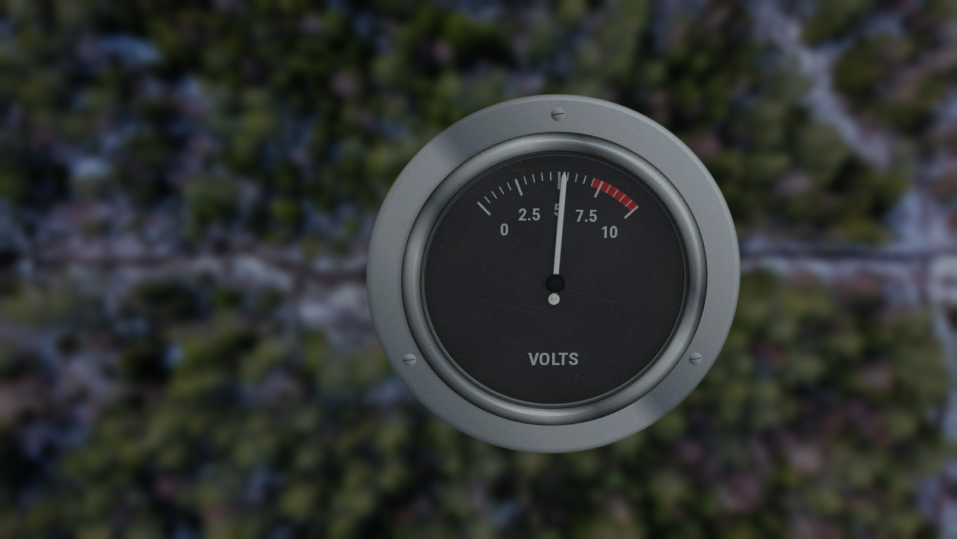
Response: 5.25 V
